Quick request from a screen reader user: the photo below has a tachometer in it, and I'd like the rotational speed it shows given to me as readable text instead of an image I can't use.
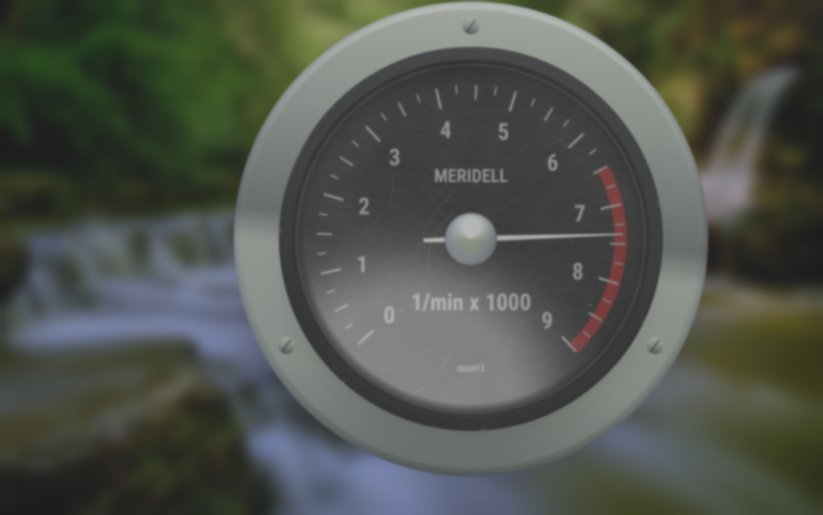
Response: 7375 rpm
